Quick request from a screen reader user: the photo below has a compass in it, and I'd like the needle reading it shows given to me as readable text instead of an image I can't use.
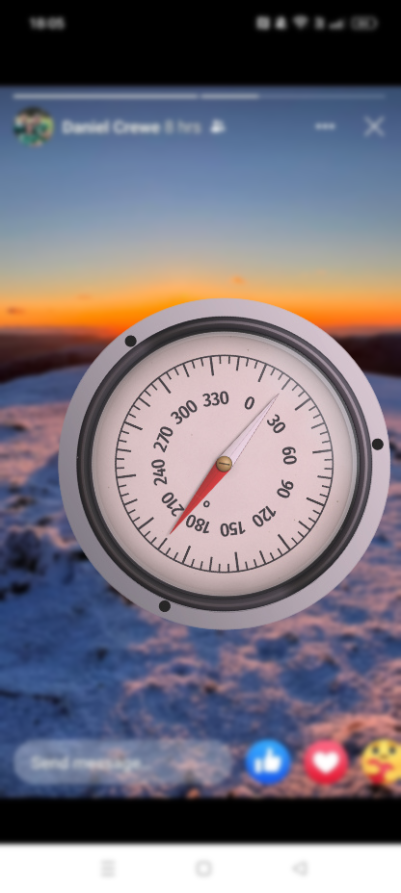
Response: 195 °
